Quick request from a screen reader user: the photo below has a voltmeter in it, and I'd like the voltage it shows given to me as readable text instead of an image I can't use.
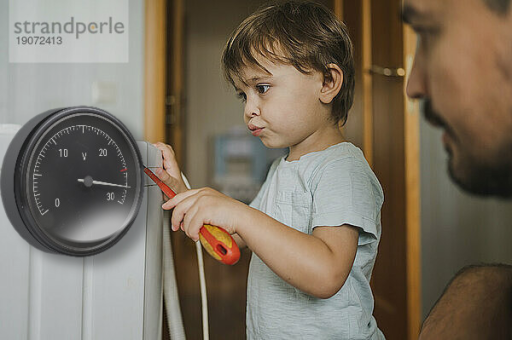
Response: 27.5 V
